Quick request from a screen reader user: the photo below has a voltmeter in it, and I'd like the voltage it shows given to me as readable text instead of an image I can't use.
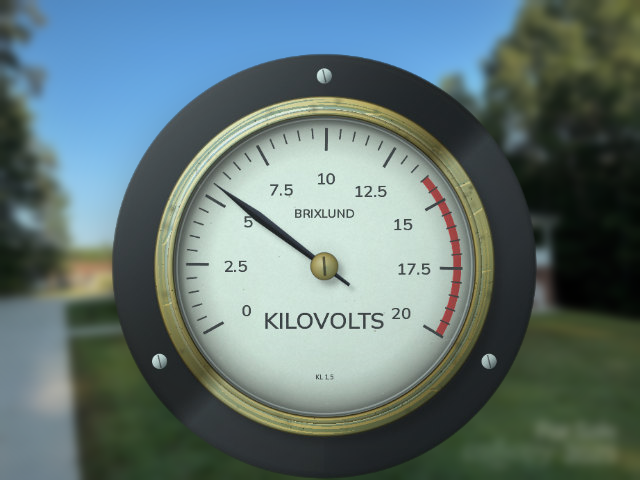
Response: 5.5 kV
